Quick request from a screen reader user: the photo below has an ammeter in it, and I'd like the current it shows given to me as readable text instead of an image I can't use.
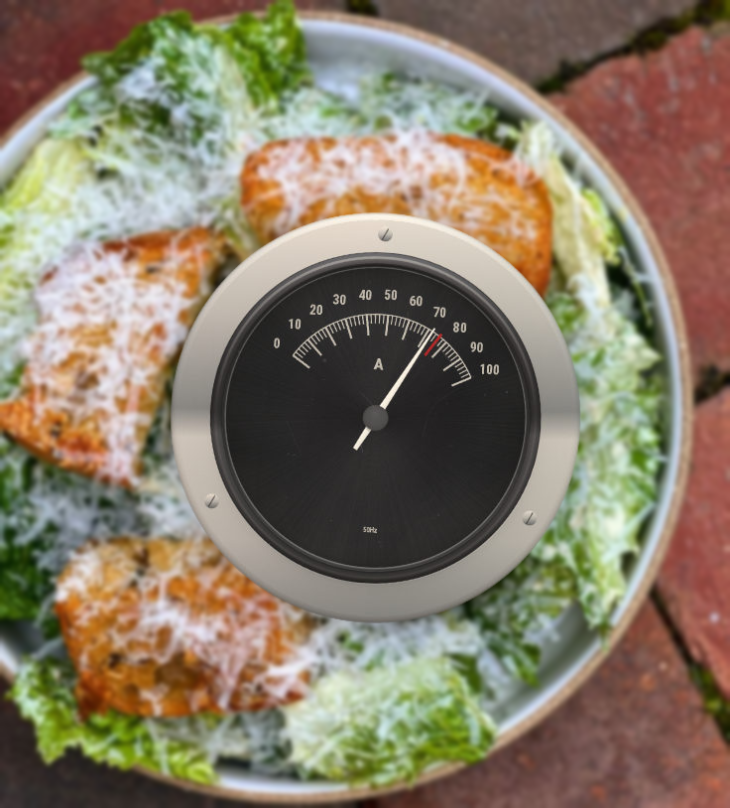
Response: 72 A
